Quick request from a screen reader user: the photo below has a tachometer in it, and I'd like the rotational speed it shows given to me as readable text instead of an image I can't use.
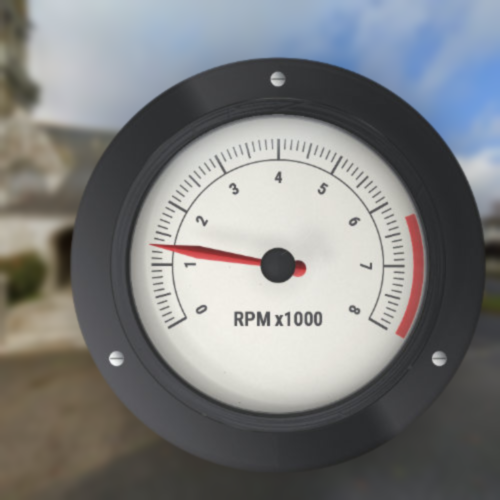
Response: 1300 rpm
